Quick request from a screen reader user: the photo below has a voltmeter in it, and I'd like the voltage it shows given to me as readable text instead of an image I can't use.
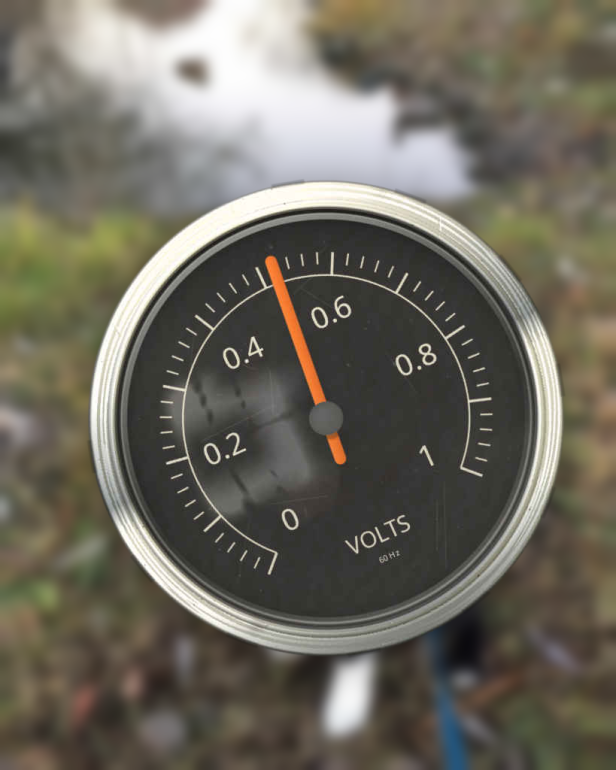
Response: 0.52 V
